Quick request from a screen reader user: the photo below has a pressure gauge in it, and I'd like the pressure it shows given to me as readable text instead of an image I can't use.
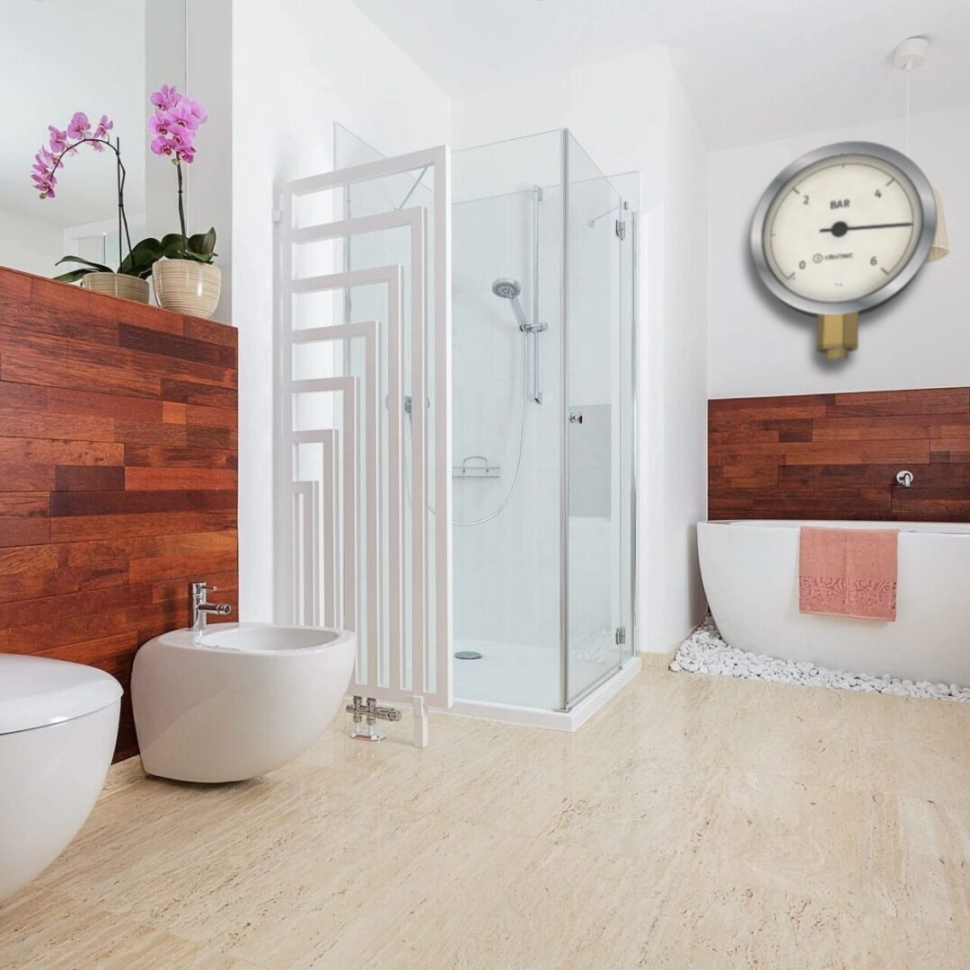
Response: 5 bar
